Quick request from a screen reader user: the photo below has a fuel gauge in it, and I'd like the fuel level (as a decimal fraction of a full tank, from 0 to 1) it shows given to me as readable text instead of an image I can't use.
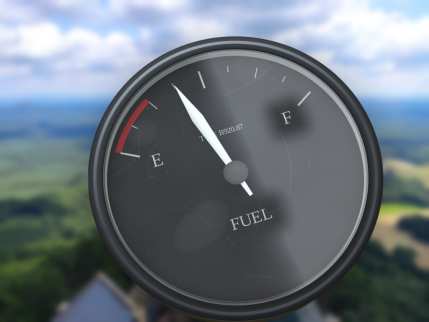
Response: 0.375
